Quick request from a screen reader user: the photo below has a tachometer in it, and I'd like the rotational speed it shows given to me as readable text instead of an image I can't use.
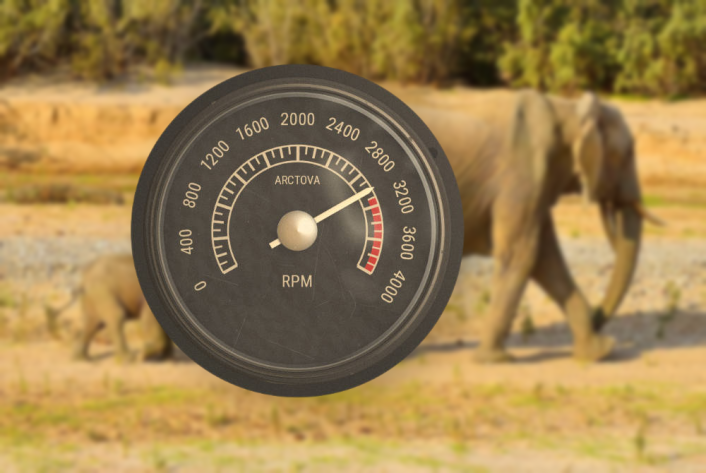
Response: 3000 rpm
